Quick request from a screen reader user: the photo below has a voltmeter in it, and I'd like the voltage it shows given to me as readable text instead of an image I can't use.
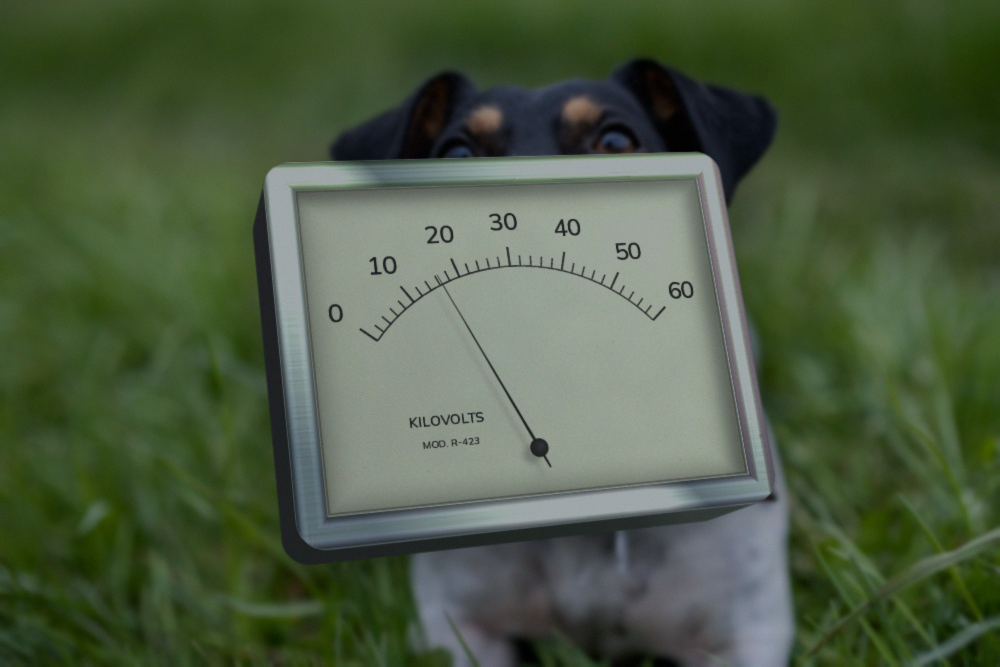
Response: 16 kV
